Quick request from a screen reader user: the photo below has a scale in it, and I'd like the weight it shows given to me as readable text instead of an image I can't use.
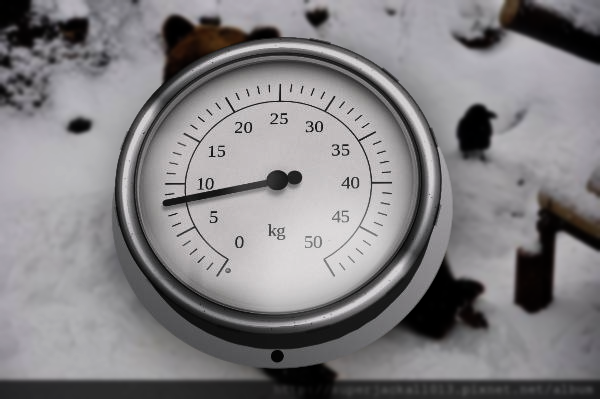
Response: 8 kg
